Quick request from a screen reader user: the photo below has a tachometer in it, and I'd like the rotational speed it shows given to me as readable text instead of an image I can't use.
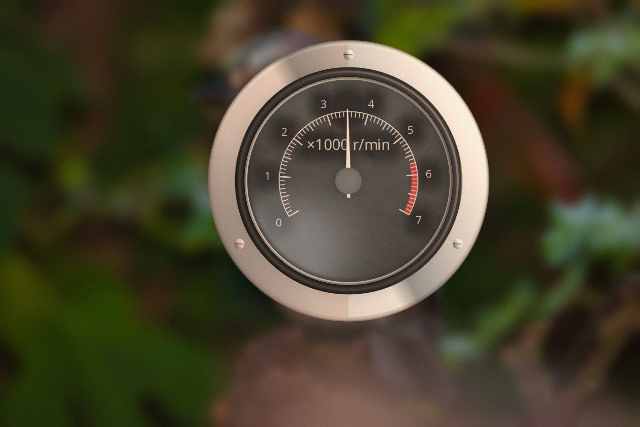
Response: 3500 rpm
